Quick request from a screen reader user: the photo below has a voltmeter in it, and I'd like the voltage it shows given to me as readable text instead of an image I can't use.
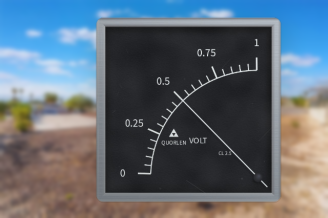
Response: 0.5 V
